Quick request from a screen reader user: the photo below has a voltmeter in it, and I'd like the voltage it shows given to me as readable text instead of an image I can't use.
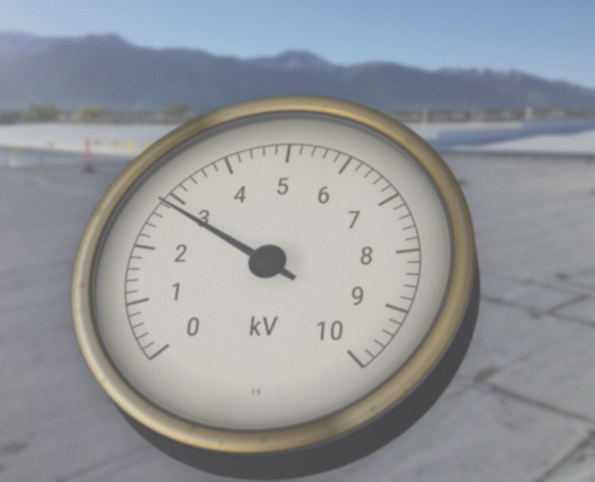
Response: 2.8 kV
